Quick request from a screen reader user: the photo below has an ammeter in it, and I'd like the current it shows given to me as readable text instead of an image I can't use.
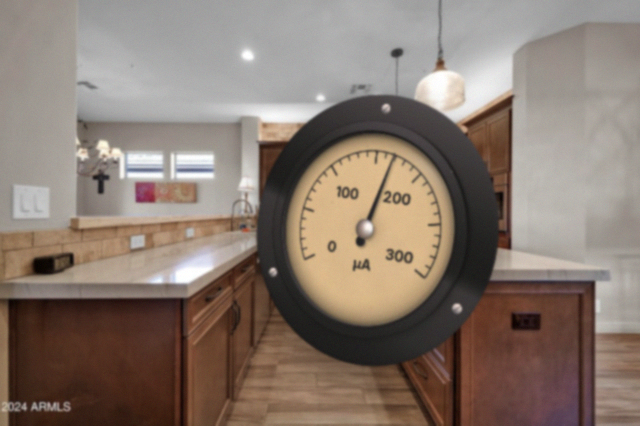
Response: 170 µA
